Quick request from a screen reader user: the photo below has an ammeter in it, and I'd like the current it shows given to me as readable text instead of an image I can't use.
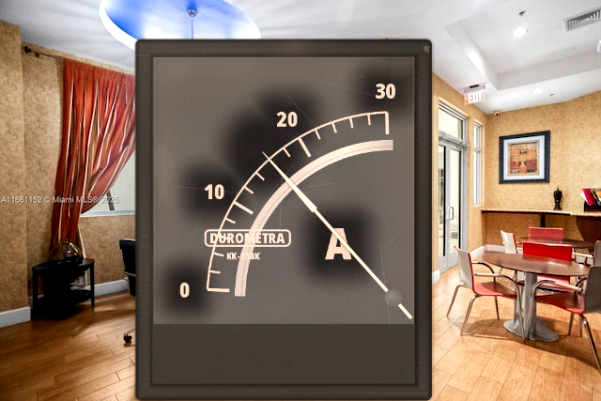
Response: 16 A
